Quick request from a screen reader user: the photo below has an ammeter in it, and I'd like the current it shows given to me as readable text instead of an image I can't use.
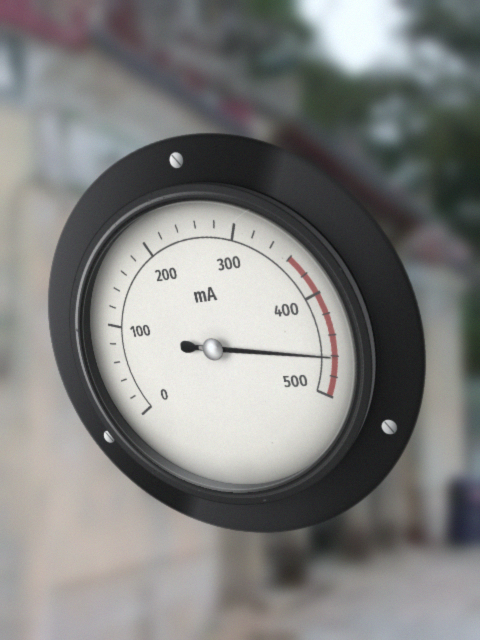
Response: 460 mA
